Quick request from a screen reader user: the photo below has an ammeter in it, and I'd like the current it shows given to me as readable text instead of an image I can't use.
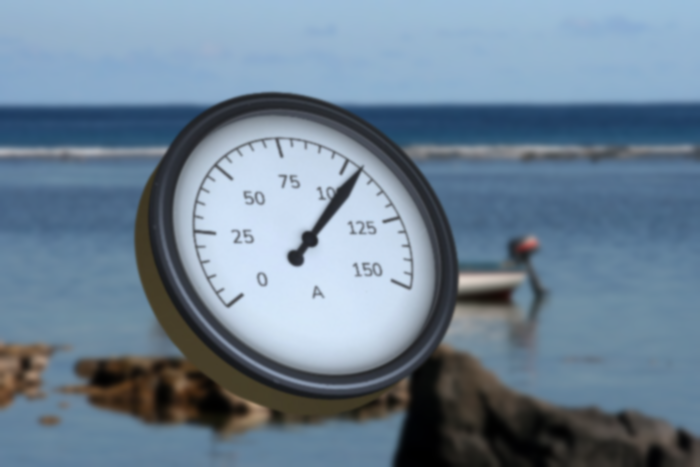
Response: 105 A
